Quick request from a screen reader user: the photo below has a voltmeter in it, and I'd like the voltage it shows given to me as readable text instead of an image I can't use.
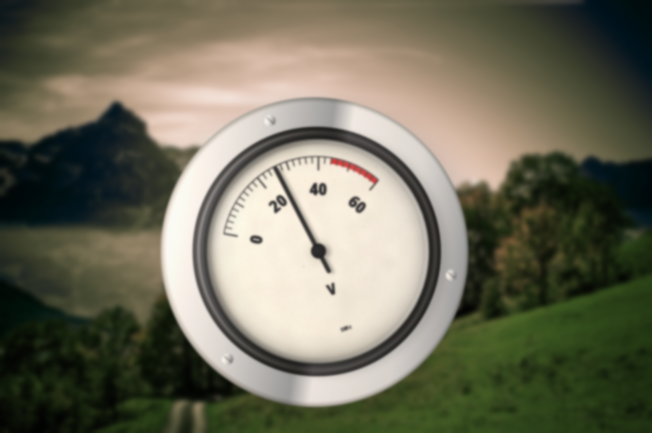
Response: 26 V
